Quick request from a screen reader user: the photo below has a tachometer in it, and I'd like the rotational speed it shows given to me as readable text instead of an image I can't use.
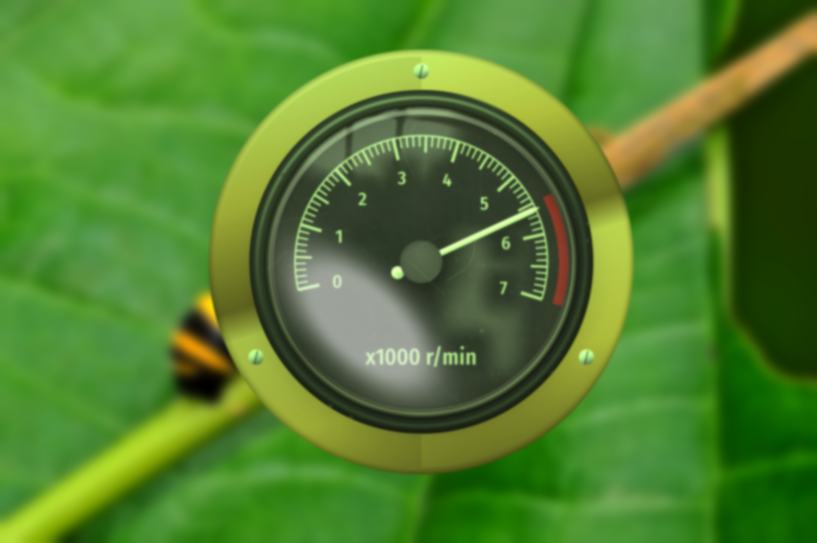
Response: 5600 rpm
